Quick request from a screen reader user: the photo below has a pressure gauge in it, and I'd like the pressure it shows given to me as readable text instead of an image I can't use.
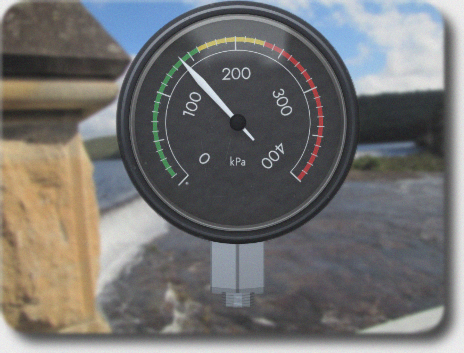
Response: 140 kPa
